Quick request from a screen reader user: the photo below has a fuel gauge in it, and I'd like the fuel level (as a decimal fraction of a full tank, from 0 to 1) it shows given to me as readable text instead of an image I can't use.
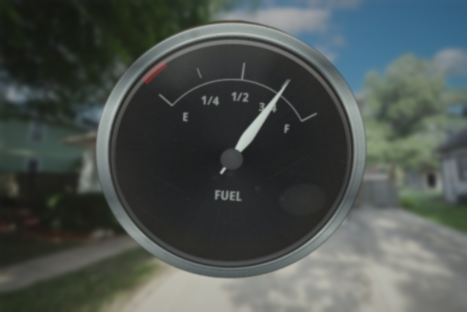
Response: 0.75
